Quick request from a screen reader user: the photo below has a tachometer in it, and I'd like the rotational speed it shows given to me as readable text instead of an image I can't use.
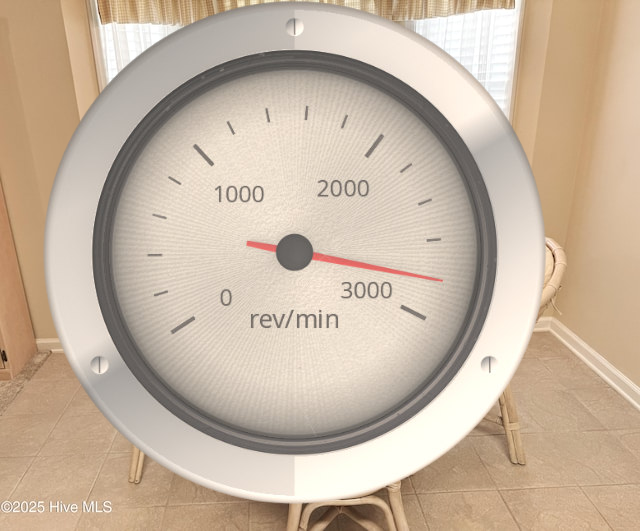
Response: 2800 rpm
